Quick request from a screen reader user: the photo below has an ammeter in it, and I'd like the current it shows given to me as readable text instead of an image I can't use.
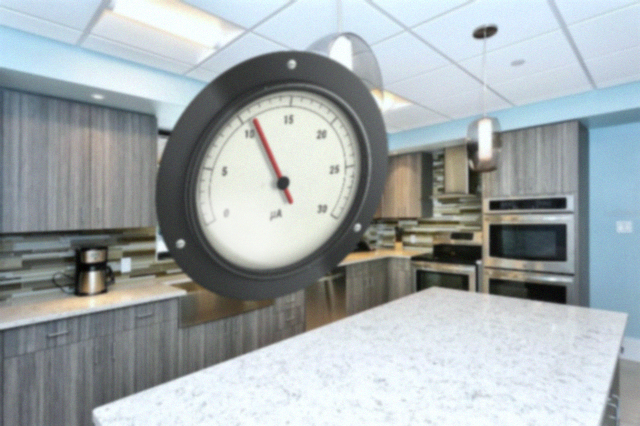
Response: 11 µA
